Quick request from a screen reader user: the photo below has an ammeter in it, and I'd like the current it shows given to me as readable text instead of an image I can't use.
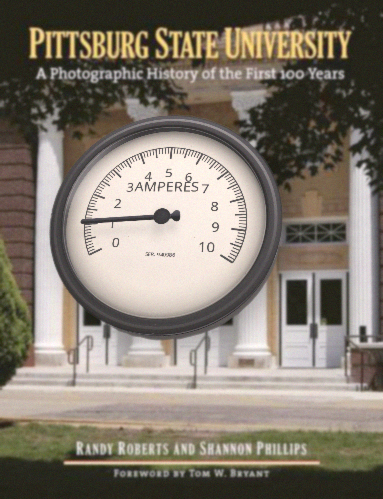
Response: 1 A
